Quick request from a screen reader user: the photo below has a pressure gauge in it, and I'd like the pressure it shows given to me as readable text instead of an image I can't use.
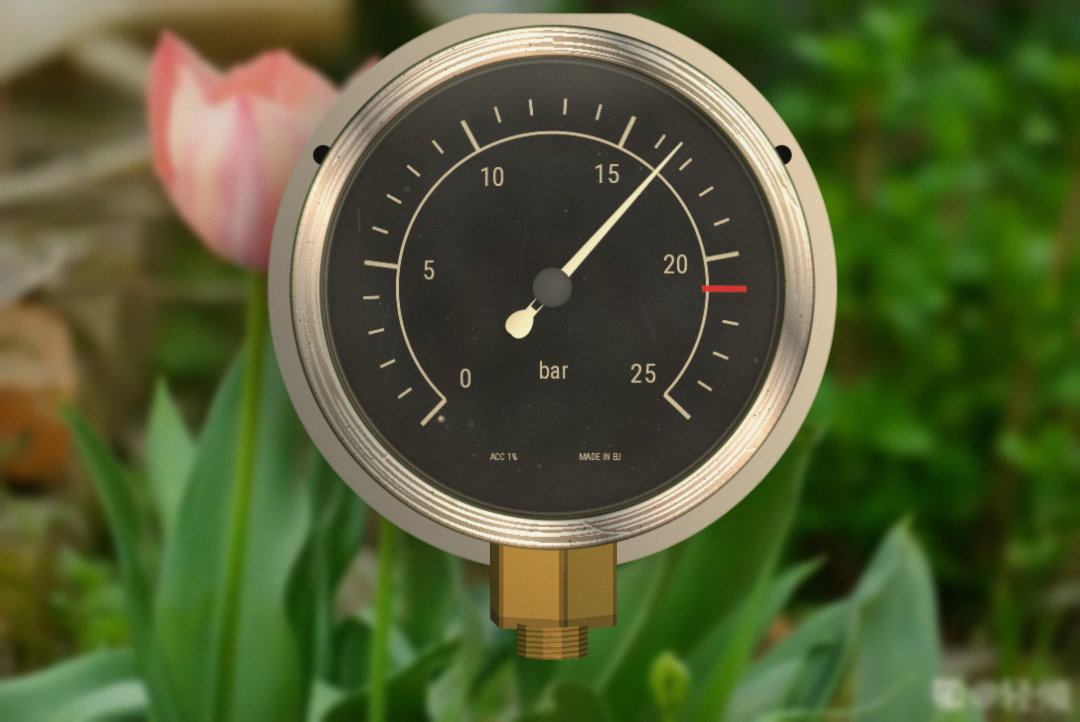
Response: 16.5 bar
